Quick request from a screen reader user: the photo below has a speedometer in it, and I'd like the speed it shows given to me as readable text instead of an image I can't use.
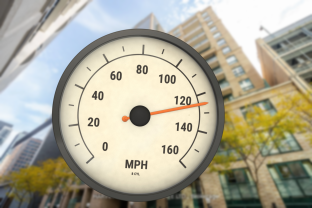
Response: 125 mph
